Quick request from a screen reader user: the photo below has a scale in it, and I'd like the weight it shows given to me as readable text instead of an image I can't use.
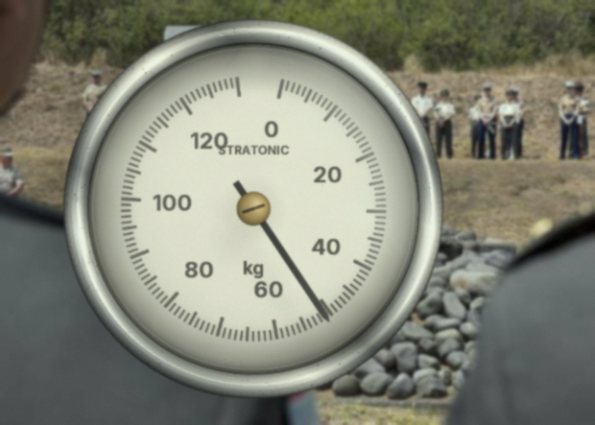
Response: 51 kg
